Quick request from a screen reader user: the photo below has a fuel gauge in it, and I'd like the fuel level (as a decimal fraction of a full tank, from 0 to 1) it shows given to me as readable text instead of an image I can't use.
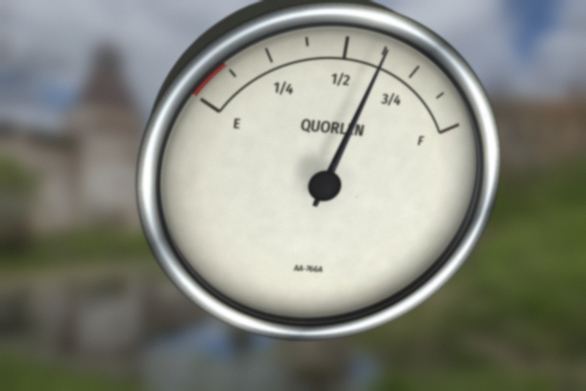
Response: 0.625
